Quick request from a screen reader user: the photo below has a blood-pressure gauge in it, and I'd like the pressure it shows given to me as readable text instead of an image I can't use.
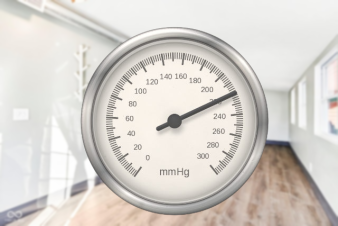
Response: 220 mmHg
